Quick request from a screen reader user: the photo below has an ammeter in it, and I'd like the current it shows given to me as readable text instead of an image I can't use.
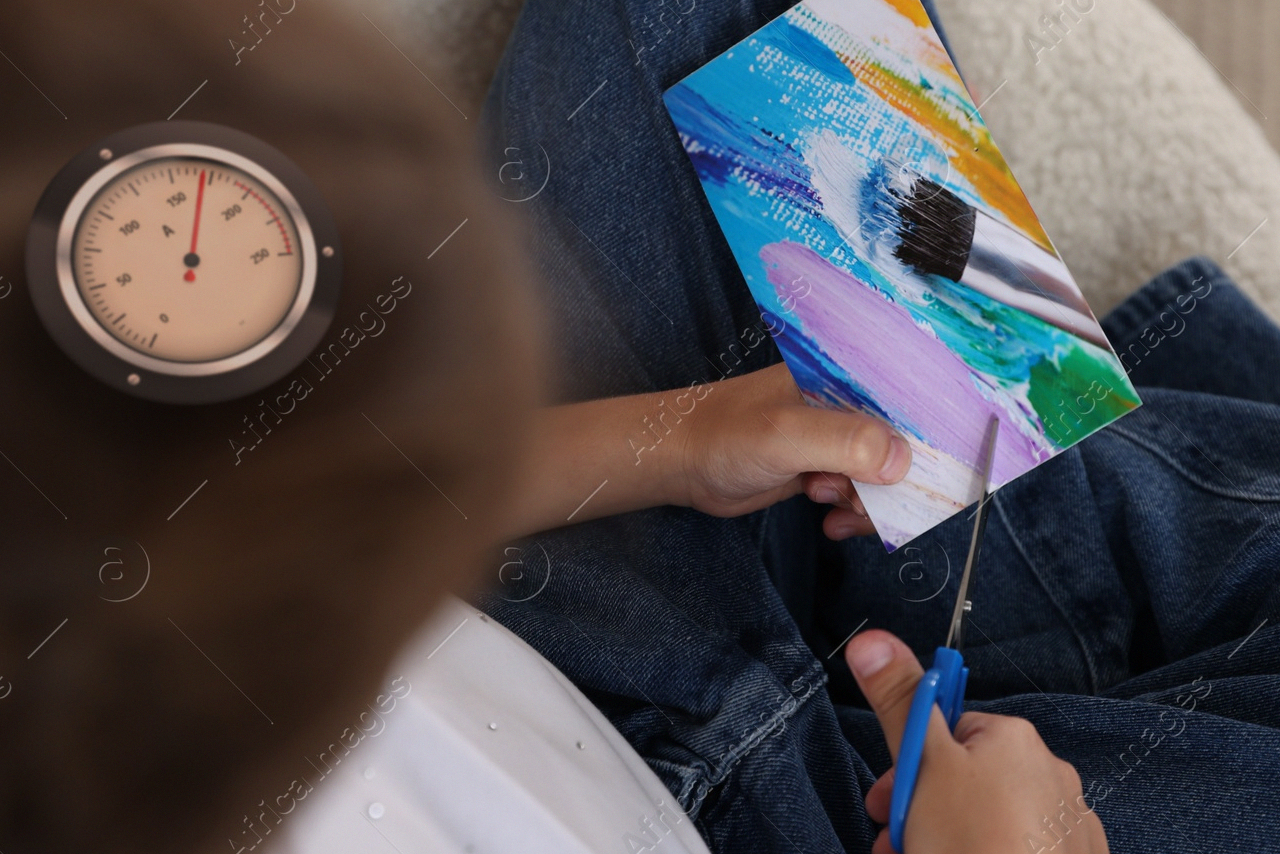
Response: 170 A
